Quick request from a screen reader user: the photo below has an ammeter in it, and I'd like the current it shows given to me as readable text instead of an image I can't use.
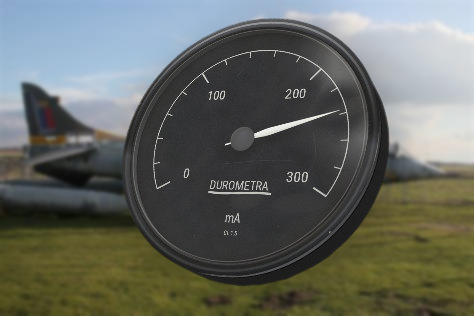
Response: 240 mA
